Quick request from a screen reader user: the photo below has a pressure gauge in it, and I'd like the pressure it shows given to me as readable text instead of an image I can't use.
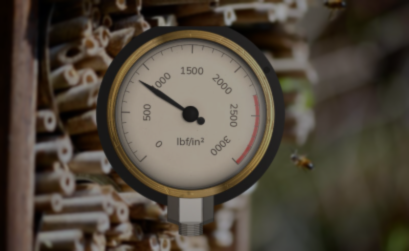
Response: 850 psi
